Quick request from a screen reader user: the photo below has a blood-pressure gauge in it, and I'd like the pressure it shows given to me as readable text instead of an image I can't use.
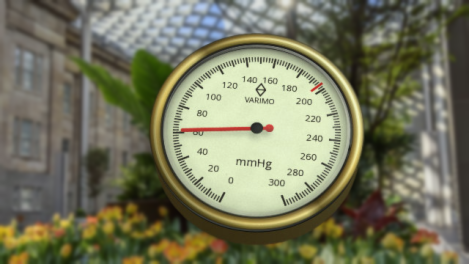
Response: 60 mmHg
